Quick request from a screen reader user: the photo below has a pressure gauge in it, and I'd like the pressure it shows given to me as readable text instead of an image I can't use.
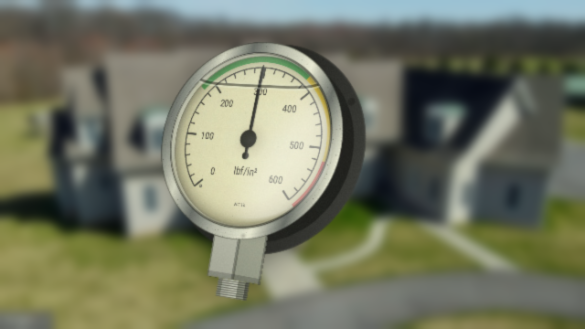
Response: 300 psi
